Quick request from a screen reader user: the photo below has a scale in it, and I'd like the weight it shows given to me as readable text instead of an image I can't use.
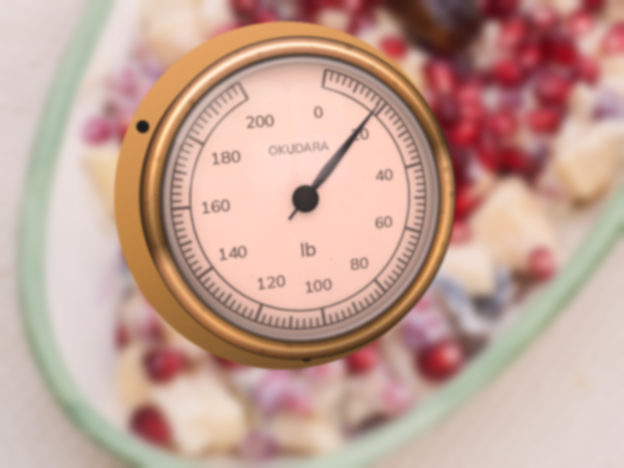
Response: 18 lb
